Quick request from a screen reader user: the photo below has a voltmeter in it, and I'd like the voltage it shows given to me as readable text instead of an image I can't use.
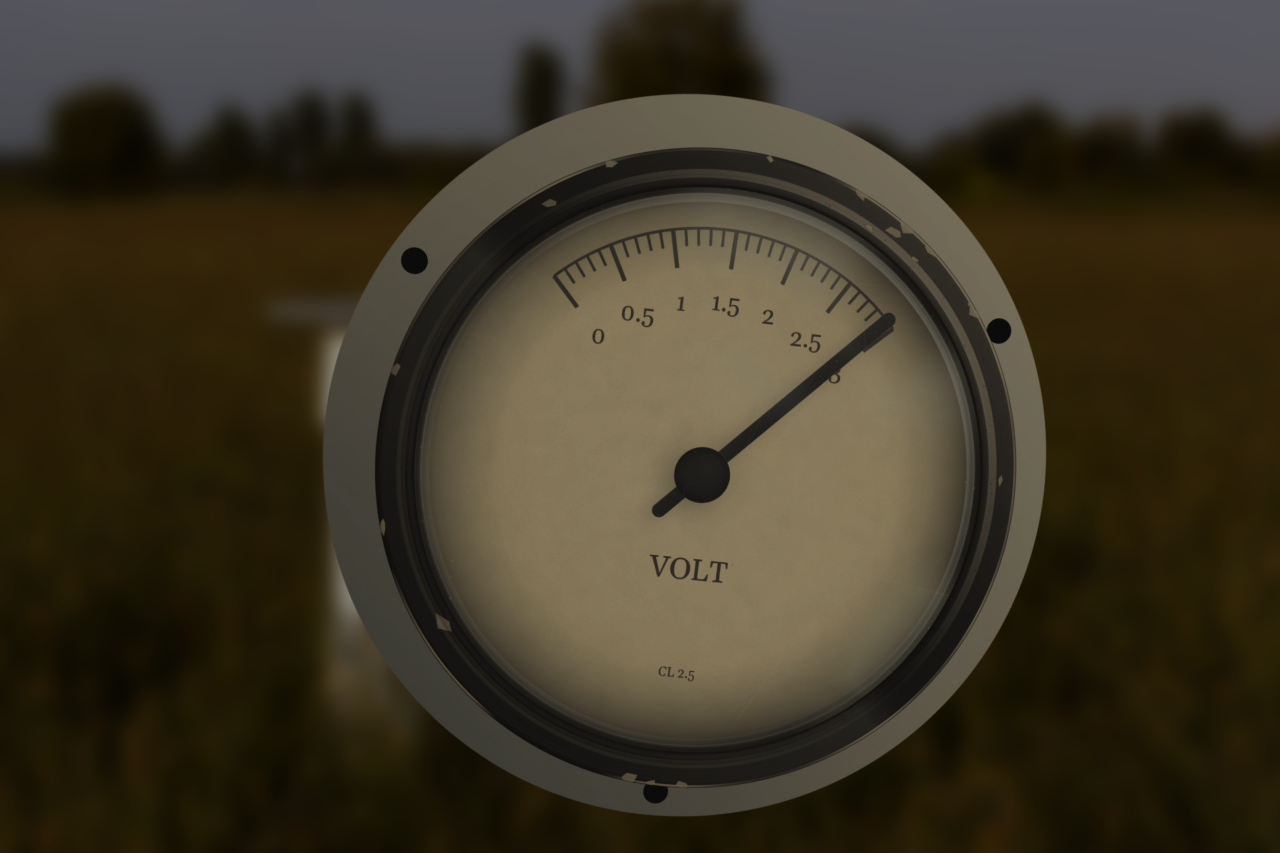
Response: 2.9 V
